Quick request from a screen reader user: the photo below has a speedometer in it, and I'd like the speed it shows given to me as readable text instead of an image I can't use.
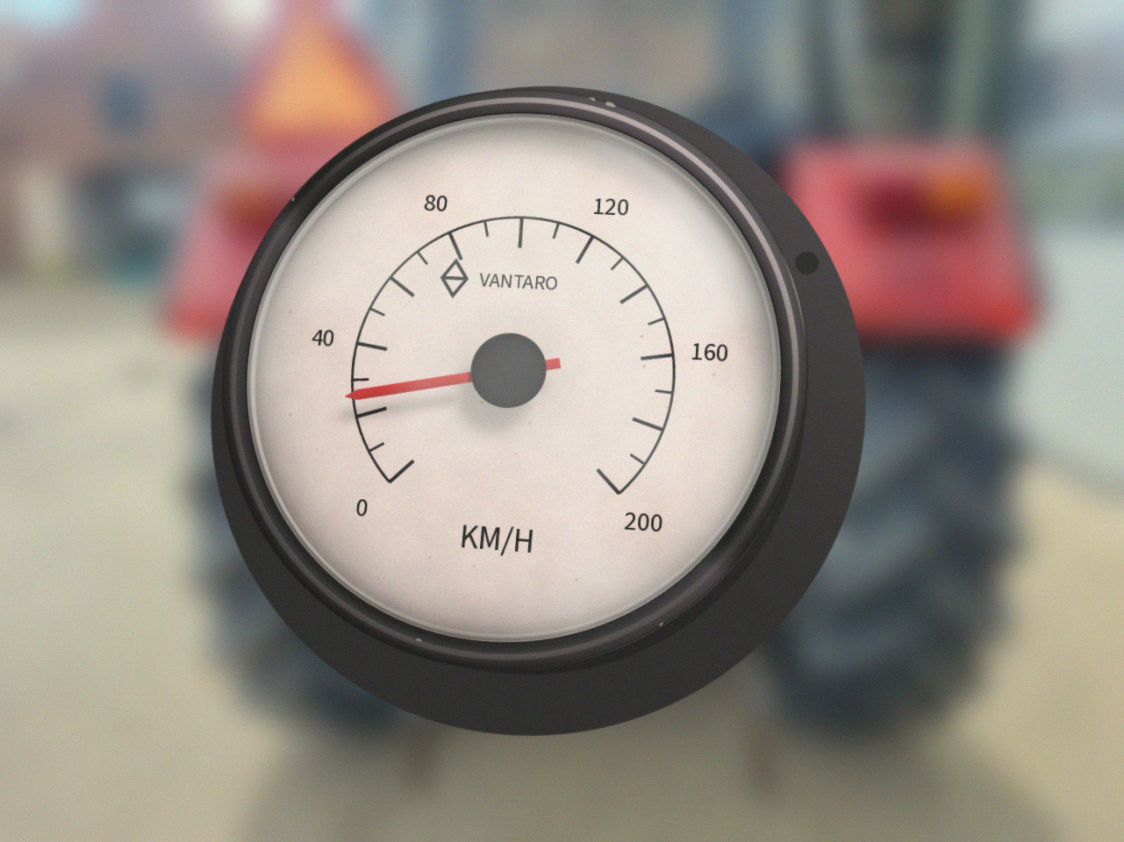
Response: 25 km/h
